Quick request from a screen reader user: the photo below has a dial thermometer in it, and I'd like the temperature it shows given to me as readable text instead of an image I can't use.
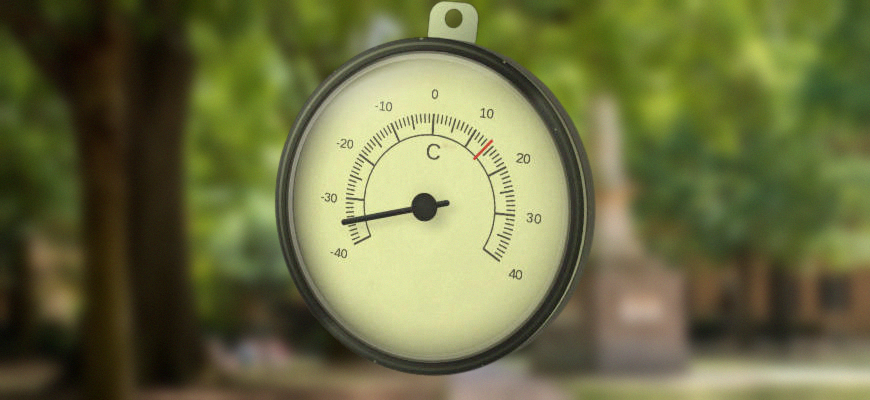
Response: -35 °C
